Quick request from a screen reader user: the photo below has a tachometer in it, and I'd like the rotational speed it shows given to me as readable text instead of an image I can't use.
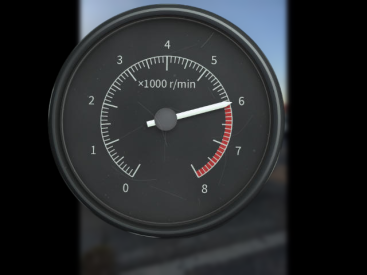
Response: 6000 rpm
